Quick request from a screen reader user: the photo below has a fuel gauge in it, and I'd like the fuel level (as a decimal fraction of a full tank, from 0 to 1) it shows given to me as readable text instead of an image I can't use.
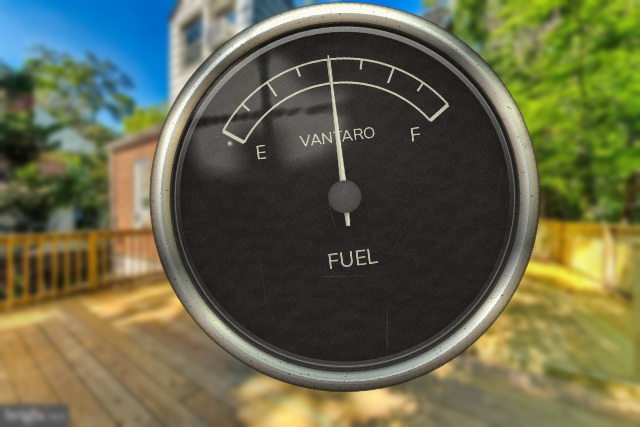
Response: 0.5
